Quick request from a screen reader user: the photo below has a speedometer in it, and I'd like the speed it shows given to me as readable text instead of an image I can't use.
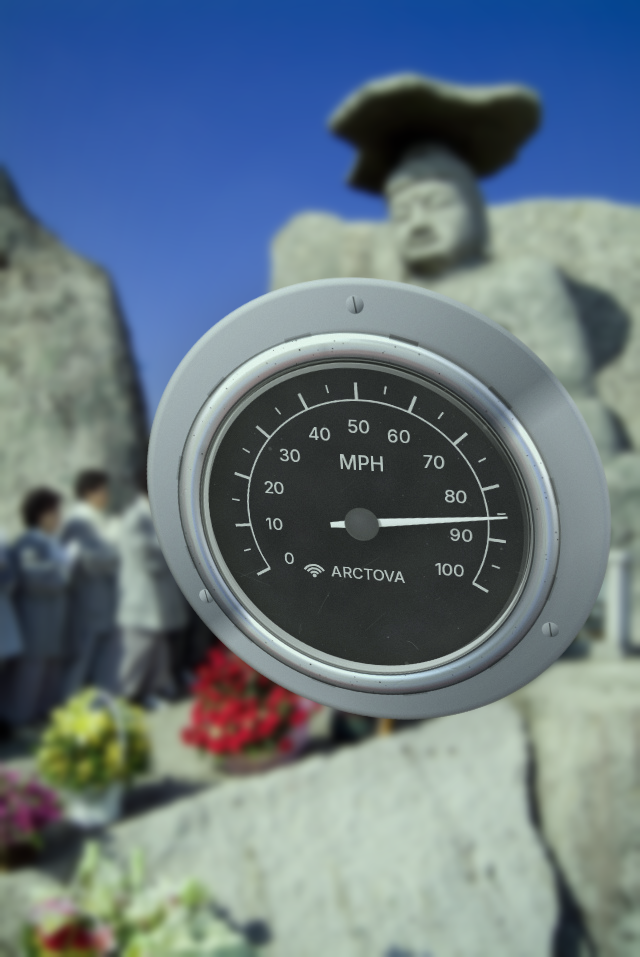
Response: 85 mph
